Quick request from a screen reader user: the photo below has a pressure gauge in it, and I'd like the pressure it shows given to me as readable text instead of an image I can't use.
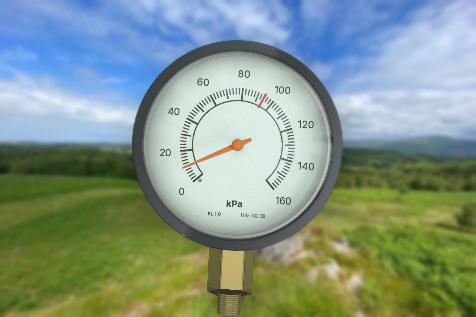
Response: 10 kPa
